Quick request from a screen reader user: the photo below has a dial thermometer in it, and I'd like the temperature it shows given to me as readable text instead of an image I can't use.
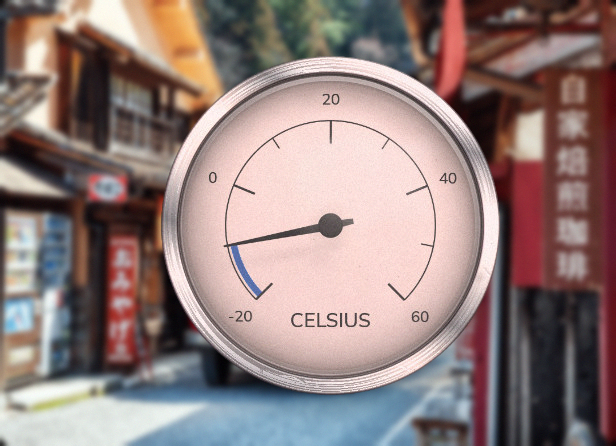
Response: -10 °C
